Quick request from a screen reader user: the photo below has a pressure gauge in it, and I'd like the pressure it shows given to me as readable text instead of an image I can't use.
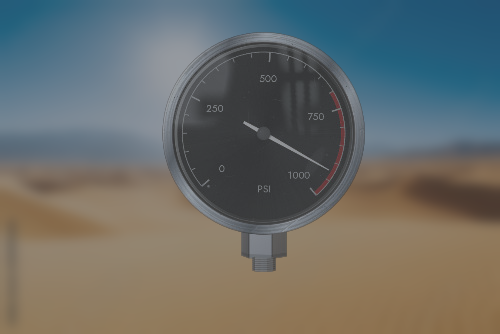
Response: 925 psi
